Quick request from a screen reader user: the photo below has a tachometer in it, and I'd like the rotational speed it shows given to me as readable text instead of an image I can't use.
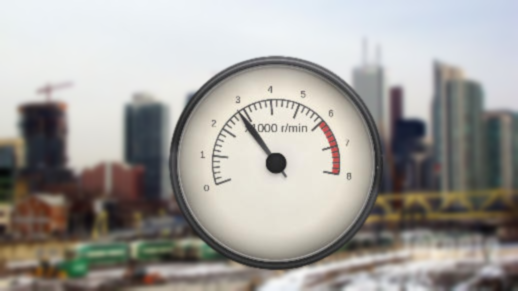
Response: 2800 rpm
